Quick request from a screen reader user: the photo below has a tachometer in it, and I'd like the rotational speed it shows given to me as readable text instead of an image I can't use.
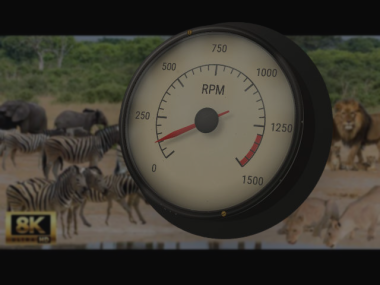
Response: 100 rpm
